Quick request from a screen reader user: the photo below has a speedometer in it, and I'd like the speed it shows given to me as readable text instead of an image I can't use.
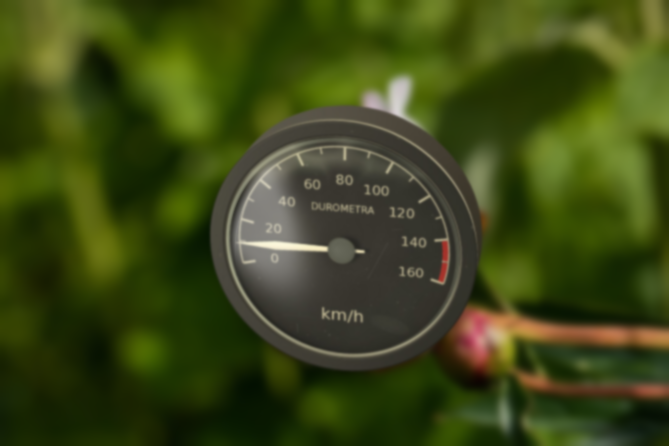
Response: 10 km/h
